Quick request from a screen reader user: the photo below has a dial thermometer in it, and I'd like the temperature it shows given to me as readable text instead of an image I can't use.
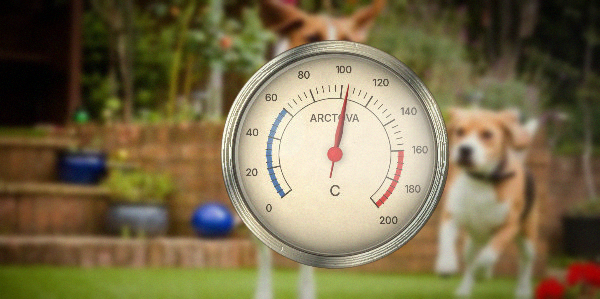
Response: 104 °C
